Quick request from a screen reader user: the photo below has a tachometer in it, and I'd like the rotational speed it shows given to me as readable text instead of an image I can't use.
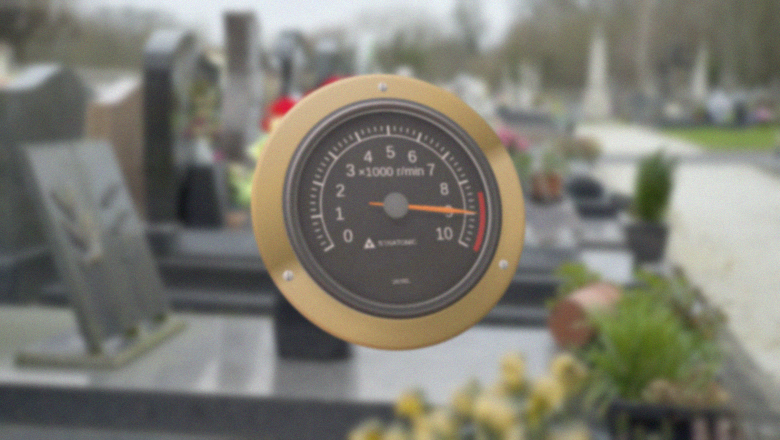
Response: 9000 rpm
